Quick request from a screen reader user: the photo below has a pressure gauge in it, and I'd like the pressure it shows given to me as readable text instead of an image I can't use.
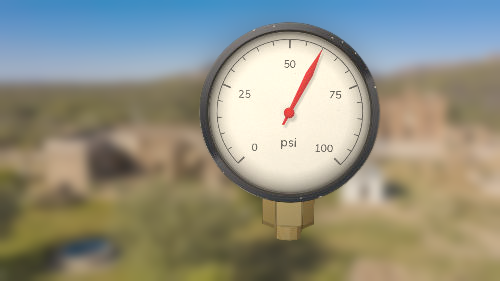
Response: 60 psi
